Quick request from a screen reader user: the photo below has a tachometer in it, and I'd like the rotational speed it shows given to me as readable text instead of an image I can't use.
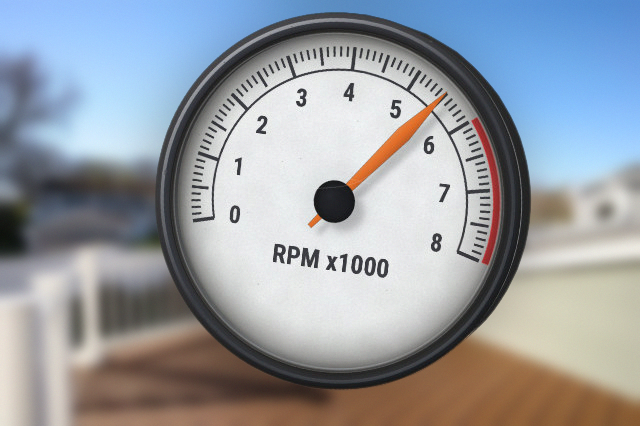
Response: 5500 rpm
